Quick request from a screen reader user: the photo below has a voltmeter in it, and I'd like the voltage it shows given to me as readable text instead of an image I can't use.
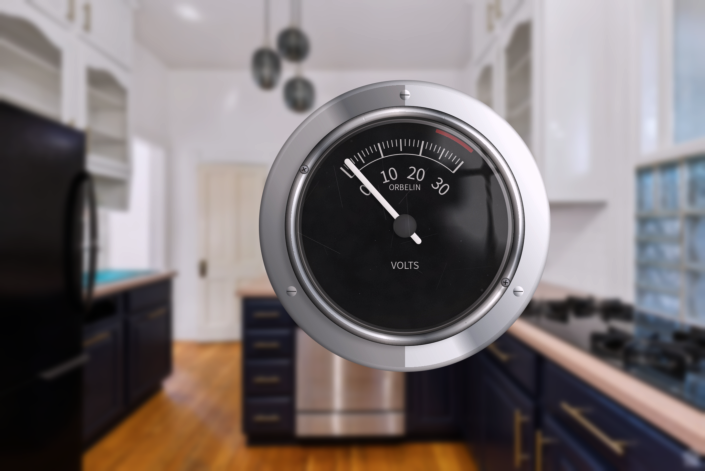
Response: 2 V
